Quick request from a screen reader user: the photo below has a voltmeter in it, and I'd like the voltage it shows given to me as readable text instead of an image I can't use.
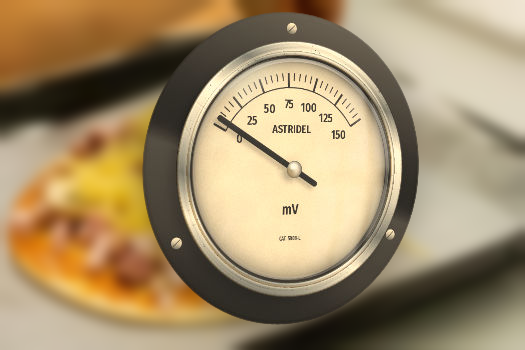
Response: 5 mV
